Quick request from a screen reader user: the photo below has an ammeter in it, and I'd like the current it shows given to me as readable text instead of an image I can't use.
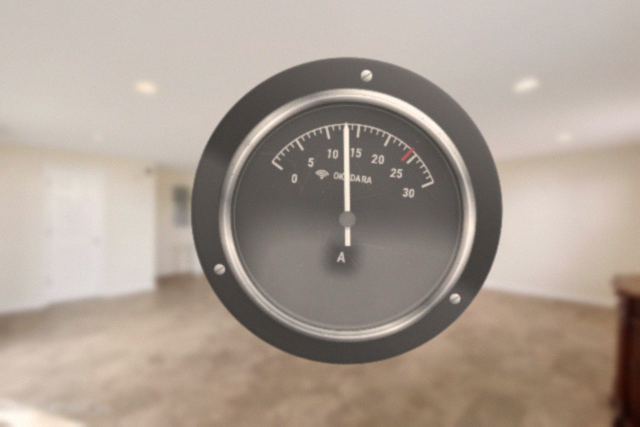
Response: 13 A
